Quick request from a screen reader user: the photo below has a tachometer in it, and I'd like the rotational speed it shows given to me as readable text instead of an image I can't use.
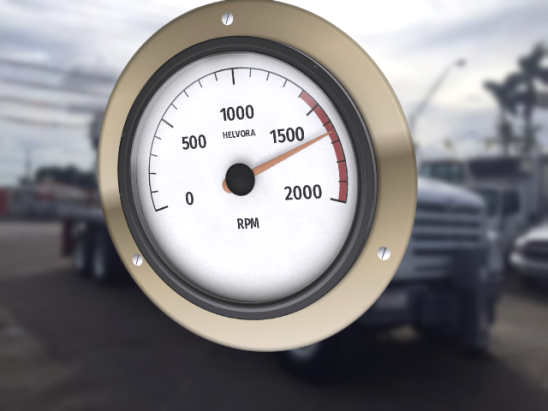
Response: 1650 rpm
